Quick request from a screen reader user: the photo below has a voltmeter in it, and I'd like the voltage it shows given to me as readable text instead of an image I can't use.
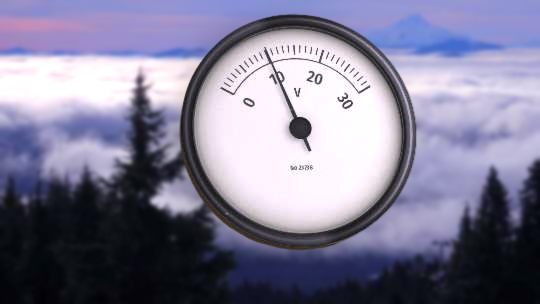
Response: 10 V
